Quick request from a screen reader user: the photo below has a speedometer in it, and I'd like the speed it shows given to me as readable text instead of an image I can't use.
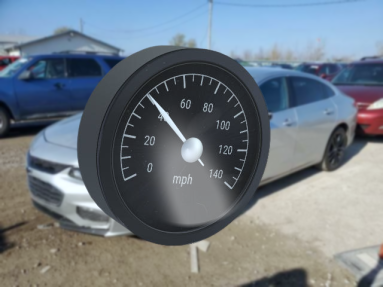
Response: 40 mph
